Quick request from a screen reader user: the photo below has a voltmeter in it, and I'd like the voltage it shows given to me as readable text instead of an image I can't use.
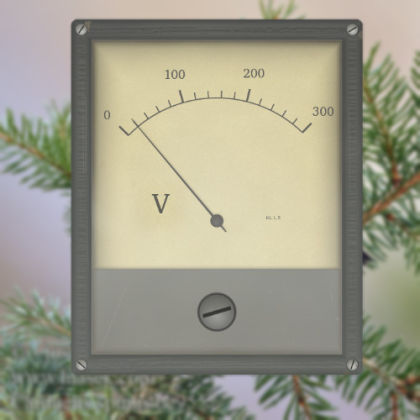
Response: 20 V
